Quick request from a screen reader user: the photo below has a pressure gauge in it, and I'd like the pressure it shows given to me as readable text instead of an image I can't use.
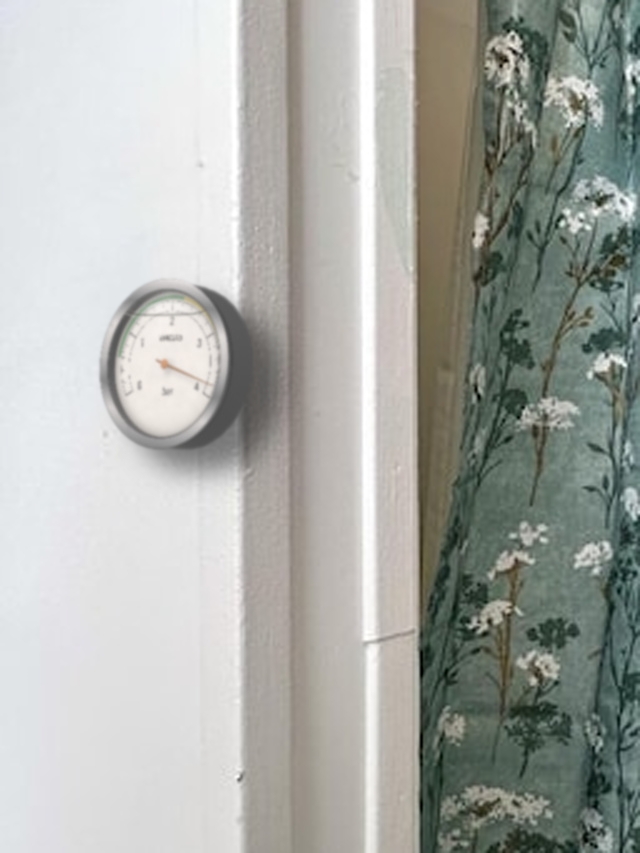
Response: 3.8 bar
